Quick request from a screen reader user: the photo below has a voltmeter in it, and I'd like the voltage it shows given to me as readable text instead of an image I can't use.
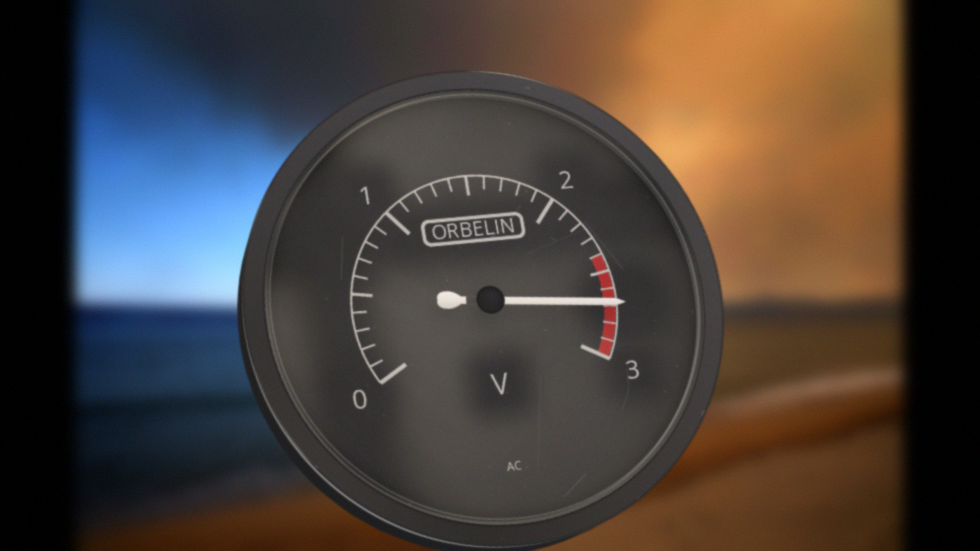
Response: 2.7 V
